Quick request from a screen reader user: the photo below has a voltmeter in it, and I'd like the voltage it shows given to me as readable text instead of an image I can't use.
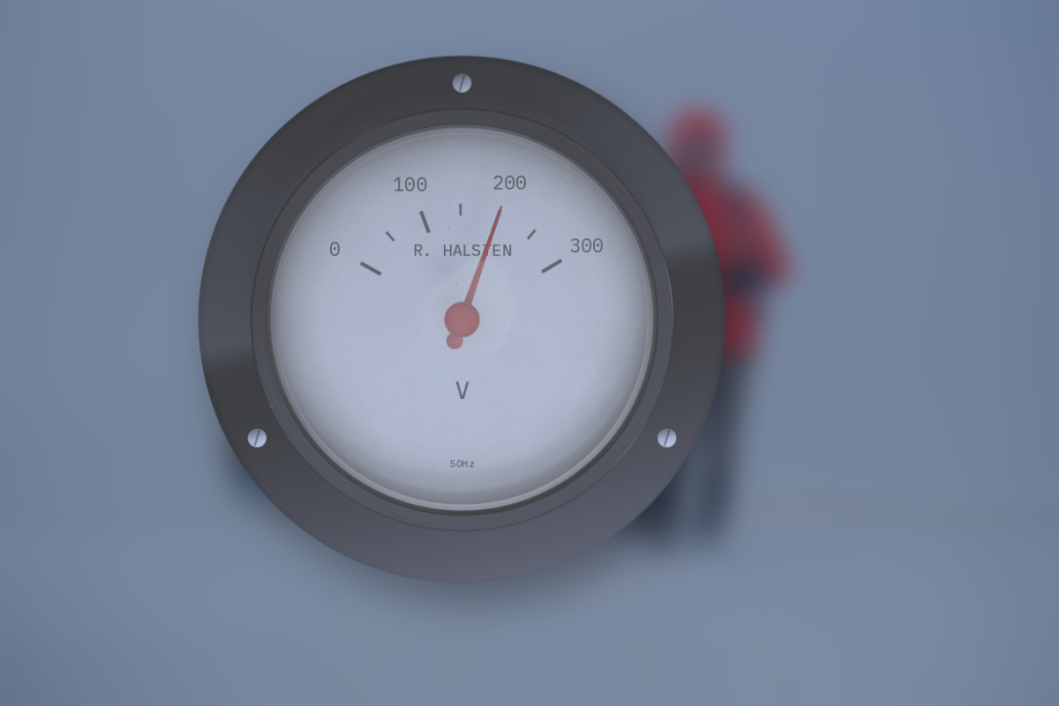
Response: 200 V
